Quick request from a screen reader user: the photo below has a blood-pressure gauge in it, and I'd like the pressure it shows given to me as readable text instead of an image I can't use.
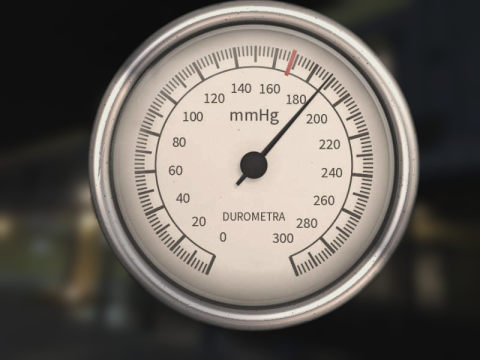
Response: 188 mmHg
